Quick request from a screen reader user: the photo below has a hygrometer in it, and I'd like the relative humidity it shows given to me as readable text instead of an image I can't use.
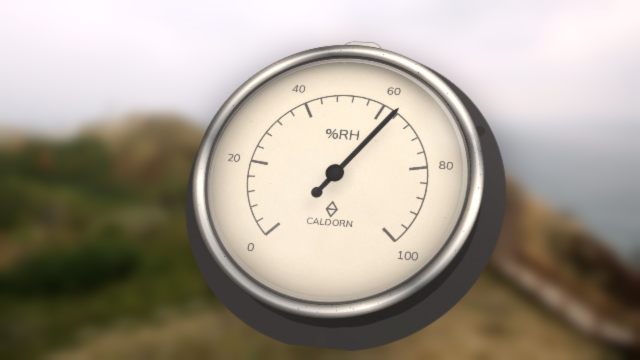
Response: 64 %
